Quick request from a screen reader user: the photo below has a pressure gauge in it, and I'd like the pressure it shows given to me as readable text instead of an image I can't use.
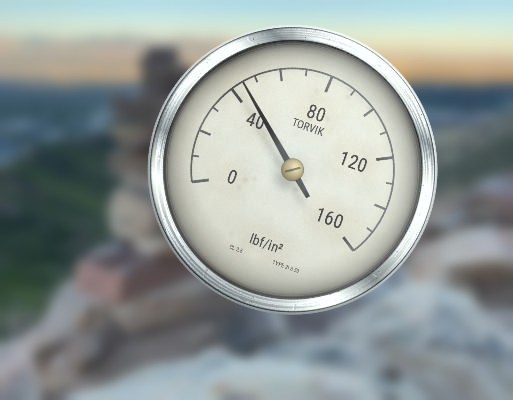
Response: 45 psi
